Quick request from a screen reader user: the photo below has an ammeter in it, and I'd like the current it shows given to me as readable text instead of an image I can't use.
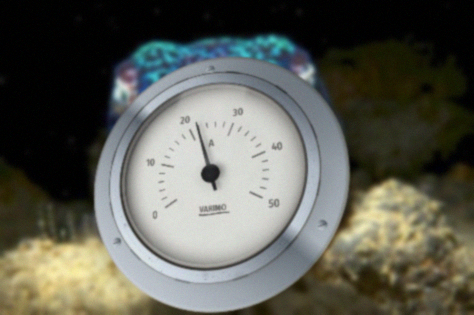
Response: 22 A
